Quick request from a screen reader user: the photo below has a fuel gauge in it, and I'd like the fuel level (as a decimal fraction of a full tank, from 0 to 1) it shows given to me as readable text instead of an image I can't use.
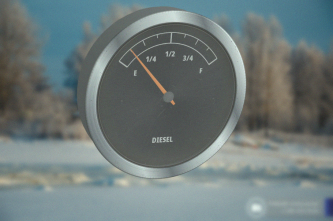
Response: 0.125
